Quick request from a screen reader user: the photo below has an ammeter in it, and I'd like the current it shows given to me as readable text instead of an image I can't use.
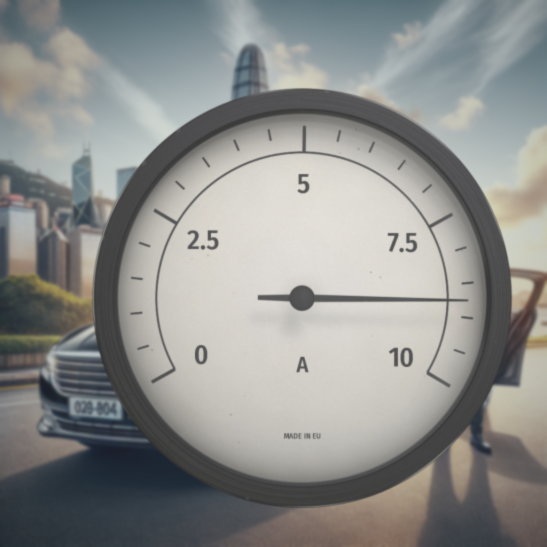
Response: 8.75 A
